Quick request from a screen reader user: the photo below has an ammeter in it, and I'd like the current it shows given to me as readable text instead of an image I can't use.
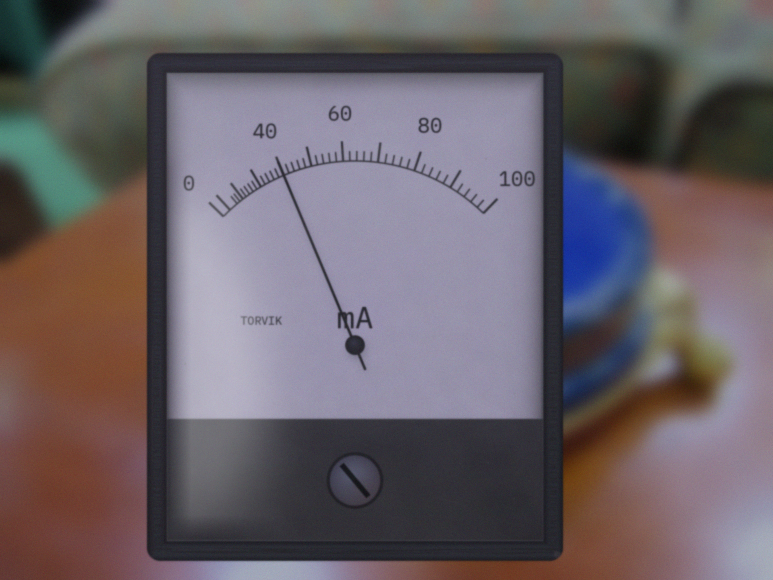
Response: 40 mA
